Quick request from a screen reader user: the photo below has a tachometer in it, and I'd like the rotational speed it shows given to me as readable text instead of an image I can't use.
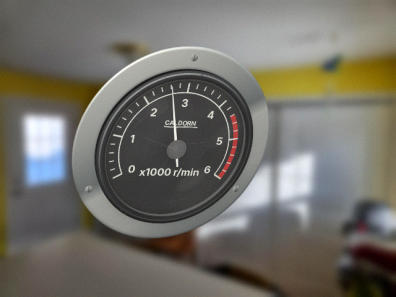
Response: 2600 rpm
